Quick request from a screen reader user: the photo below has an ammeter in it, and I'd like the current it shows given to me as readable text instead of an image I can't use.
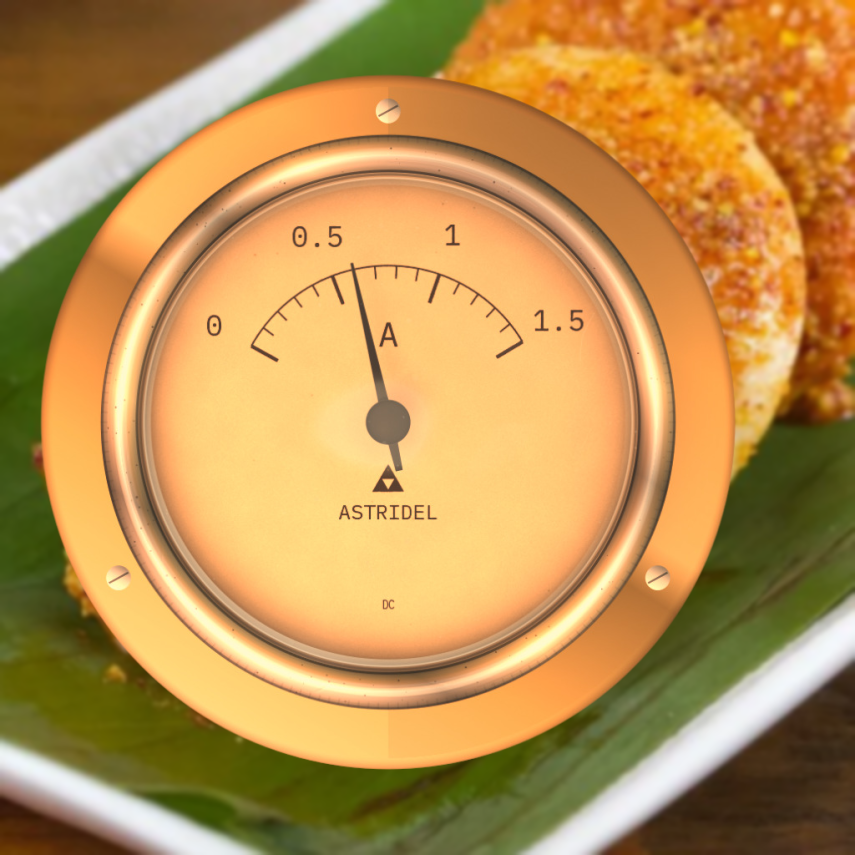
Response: 0.6 A
